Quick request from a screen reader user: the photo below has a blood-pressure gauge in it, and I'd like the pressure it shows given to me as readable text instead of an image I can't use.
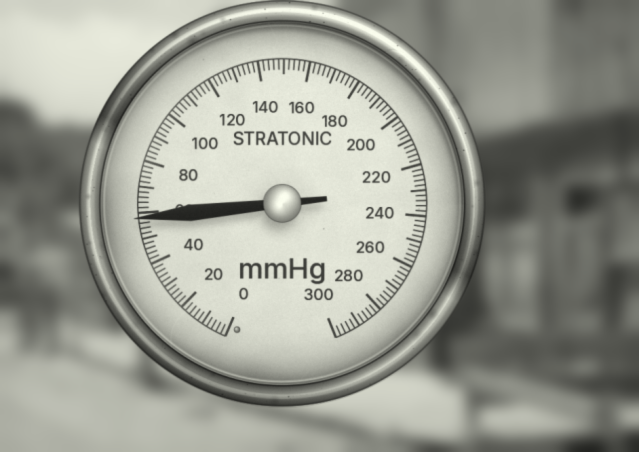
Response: 58 mmHg
